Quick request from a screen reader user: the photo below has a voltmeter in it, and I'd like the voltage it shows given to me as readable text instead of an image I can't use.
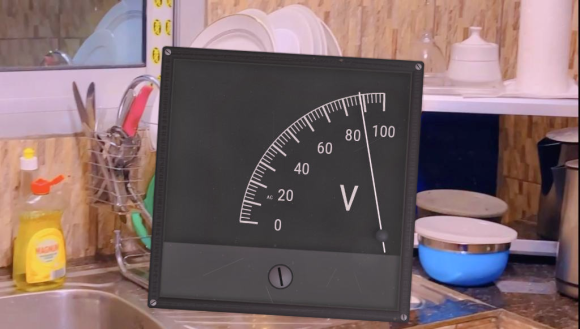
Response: 88 V
